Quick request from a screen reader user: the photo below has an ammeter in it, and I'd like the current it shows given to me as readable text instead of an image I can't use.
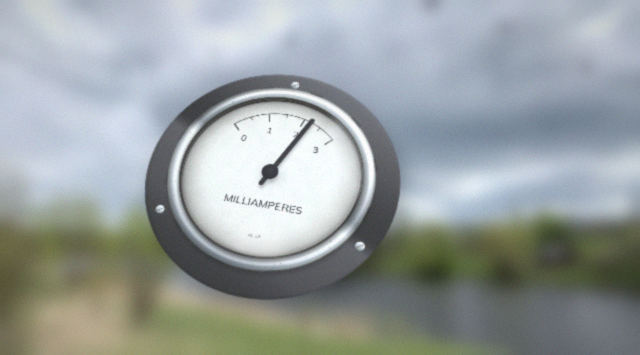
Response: 2.25 mA
